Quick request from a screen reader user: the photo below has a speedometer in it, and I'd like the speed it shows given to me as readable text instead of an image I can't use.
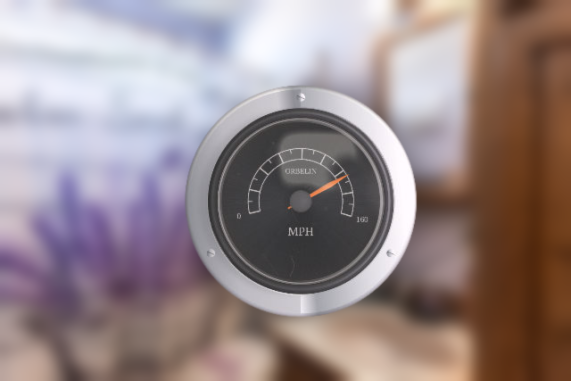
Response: 125 mph
